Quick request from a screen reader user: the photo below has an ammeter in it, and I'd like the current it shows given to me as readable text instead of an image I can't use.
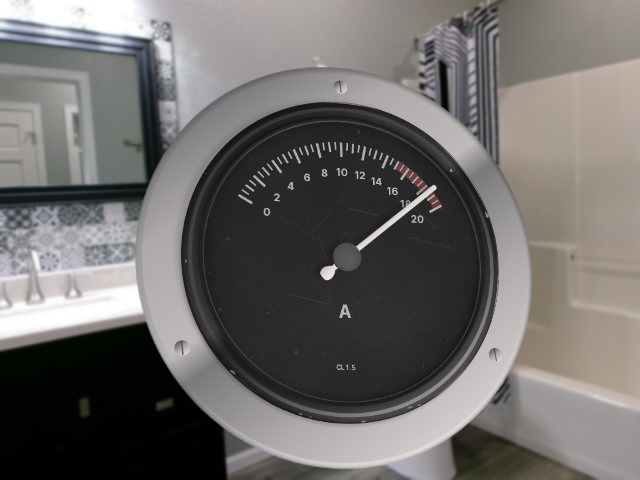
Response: 18.5 A
